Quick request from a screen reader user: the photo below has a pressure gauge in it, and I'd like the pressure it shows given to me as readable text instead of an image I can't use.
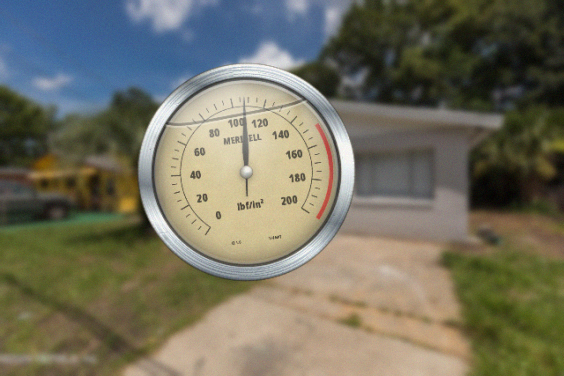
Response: 107.5 psi
